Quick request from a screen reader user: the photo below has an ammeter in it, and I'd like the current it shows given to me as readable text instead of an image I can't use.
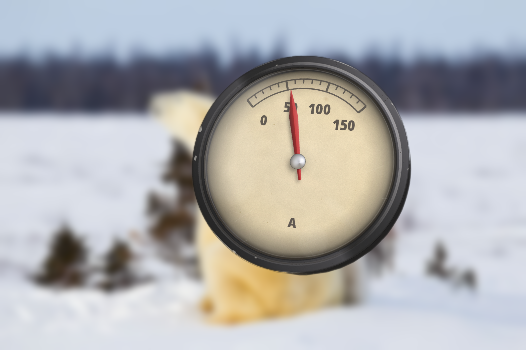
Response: 55 A
